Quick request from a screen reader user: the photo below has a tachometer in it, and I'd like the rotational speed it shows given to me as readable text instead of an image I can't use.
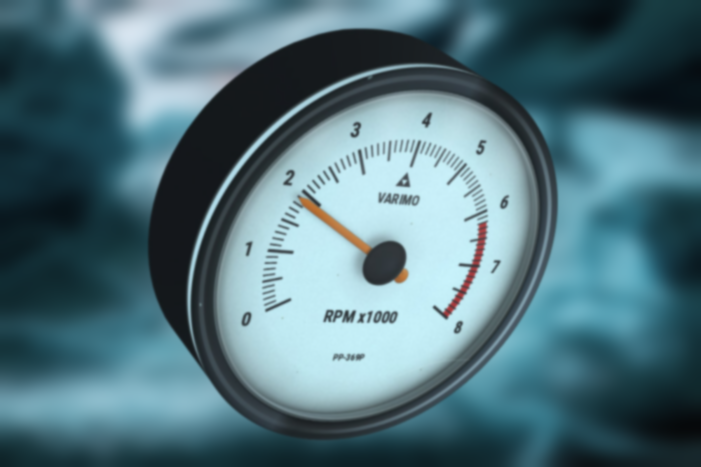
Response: 1900 rpm
